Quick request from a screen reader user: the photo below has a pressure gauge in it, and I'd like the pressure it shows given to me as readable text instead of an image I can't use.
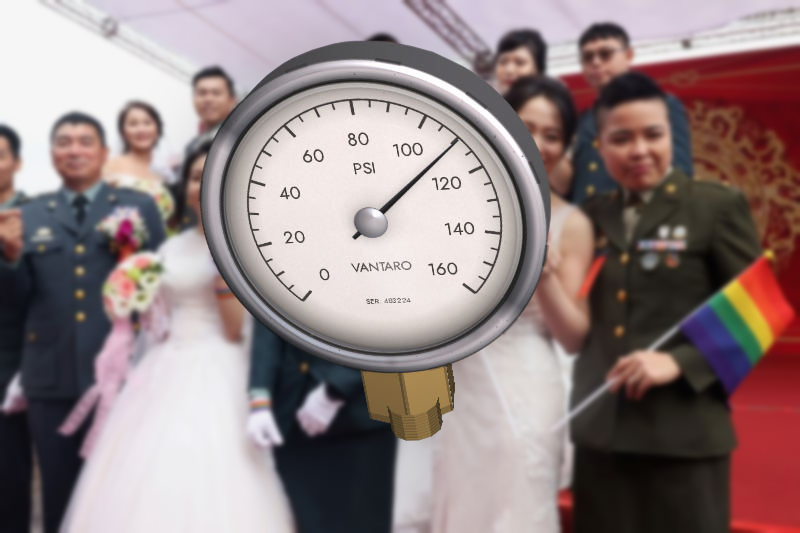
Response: 110 psi
